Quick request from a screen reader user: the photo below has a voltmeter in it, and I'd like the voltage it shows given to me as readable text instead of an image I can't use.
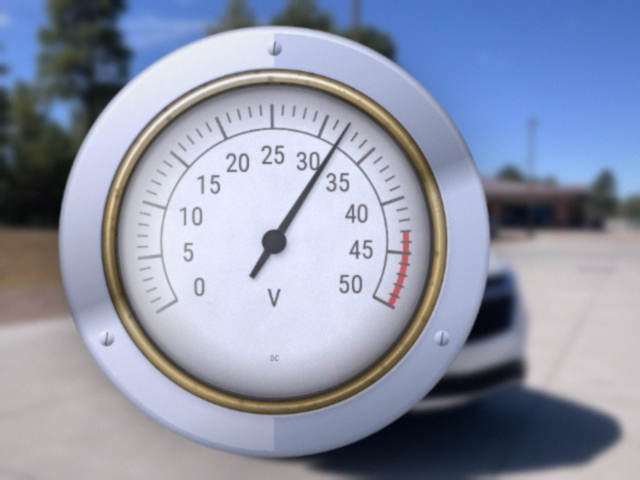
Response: 32 V
